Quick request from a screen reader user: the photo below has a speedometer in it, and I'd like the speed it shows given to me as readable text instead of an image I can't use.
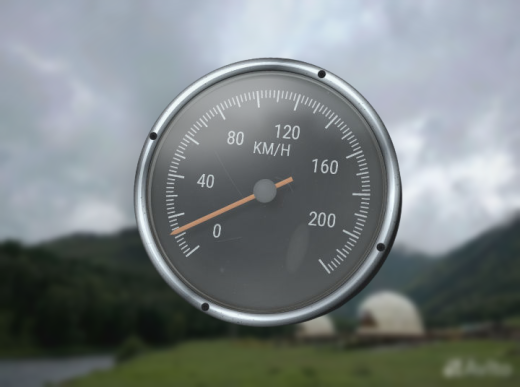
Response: 12 km/h
